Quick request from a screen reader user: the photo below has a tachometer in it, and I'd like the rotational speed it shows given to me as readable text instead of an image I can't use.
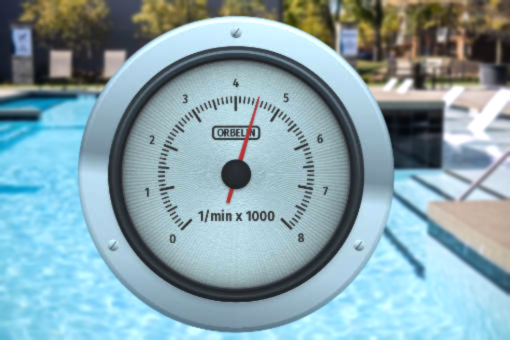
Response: 4500 rpm
